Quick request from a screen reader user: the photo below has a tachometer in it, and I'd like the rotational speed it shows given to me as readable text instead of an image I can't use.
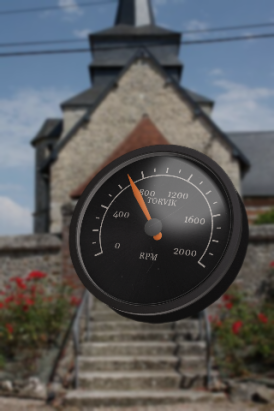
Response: 700 rpm
